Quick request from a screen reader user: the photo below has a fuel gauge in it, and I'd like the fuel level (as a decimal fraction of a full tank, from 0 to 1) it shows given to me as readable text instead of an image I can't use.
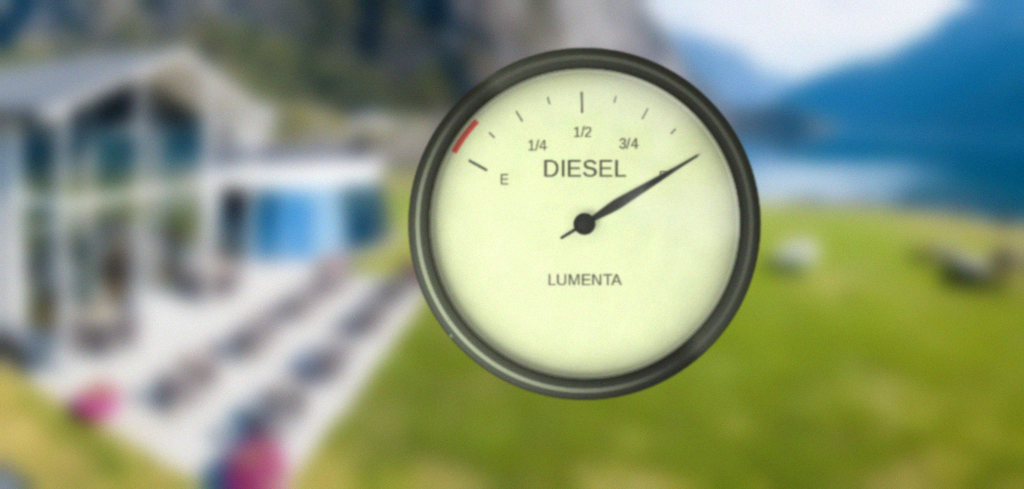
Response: 1
